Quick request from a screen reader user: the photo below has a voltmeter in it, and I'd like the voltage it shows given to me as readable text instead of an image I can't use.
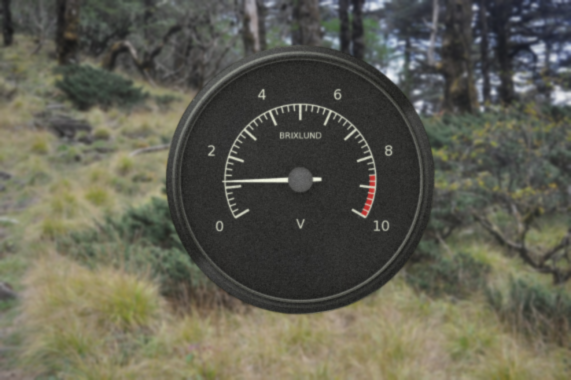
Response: 1.2 V
